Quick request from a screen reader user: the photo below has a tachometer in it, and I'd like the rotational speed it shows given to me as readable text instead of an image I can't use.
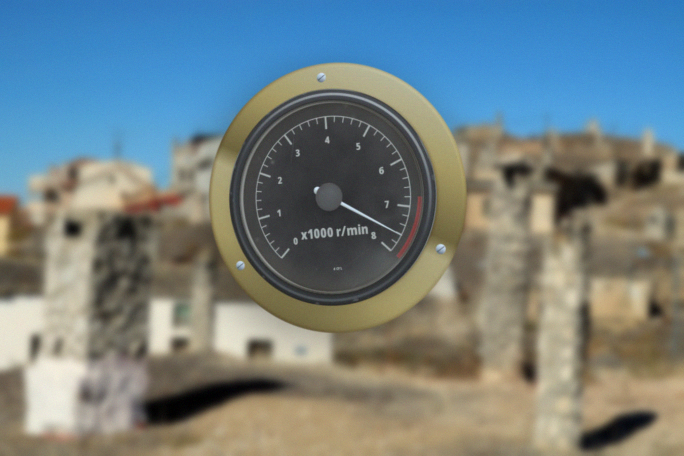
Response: 7600 rpm
